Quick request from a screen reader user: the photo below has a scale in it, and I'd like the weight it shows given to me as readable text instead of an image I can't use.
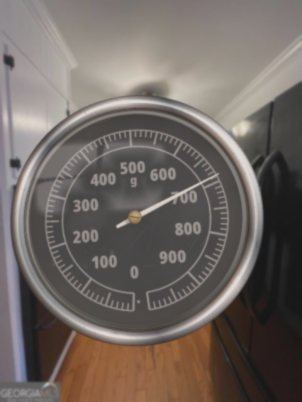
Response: 690 g
